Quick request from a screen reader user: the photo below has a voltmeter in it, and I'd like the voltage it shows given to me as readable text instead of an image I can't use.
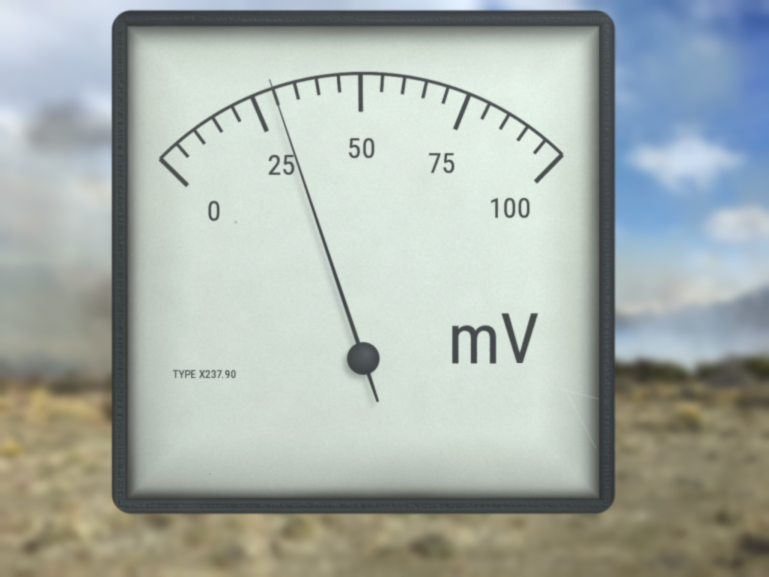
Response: 30 mV
